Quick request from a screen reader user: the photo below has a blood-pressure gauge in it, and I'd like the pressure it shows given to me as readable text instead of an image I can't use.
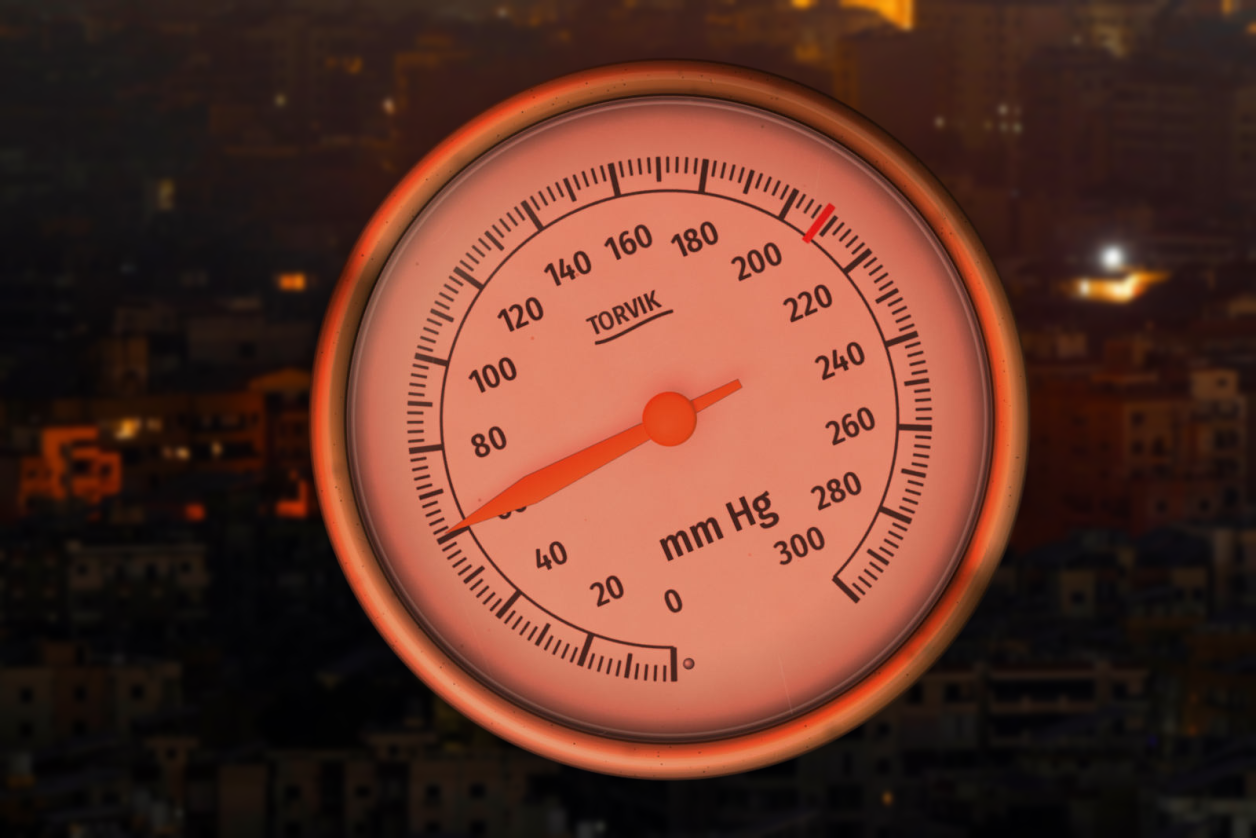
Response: 61 mmHg
